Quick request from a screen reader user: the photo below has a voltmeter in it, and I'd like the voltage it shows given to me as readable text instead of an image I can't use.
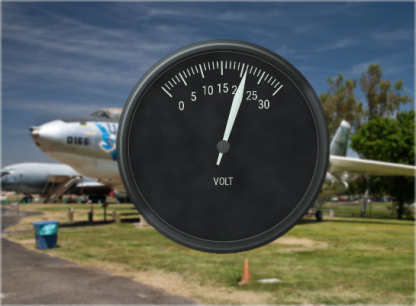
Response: 21 V
